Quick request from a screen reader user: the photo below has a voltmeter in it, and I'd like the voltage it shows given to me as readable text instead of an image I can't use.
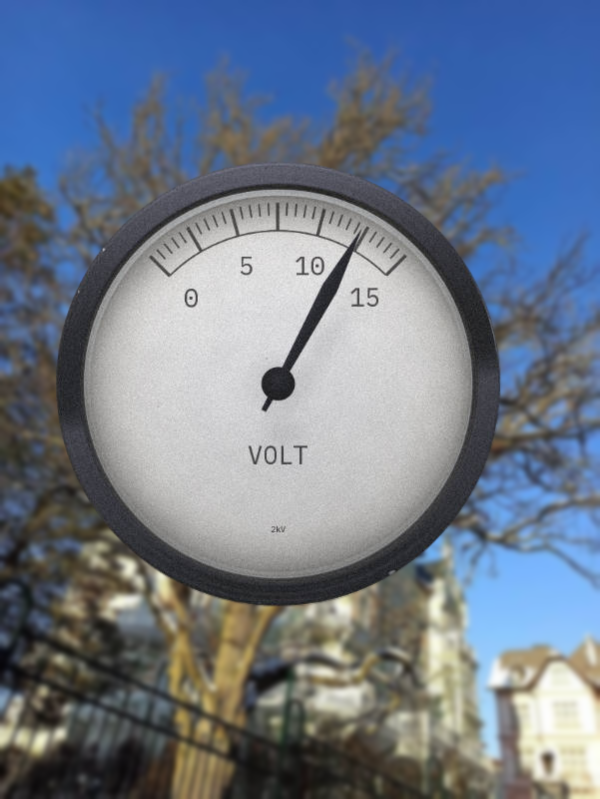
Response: 12.25 V
